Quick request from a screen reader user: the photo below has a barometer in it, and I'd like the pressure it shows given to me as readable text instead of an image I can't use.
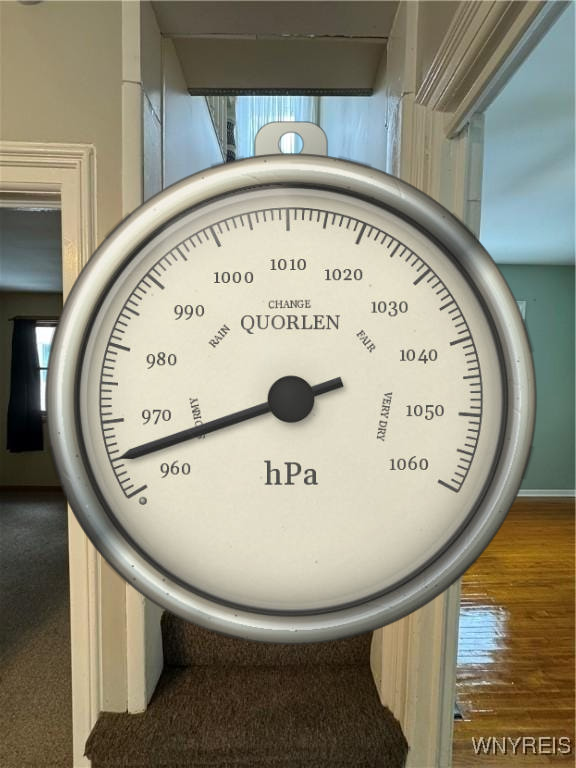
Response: 965 hPa
